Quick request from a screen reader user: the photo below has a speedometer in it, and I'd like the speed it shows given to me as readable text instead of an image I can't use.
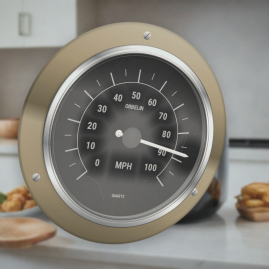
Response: 87.5 mph
